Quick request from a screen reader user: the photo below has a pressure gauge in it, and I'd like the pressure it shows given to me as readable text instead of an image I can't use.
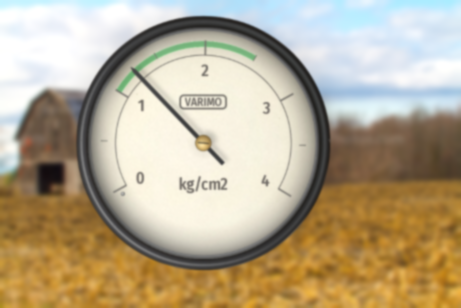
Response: 1.25 kg/cm²
